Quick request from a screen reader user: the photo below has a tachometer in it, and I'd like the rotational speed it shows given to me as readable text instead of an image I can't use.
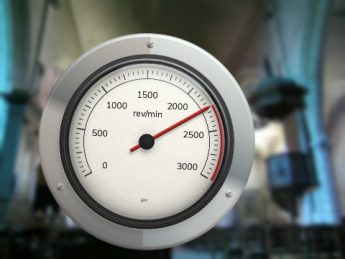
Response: 2250 rpm
